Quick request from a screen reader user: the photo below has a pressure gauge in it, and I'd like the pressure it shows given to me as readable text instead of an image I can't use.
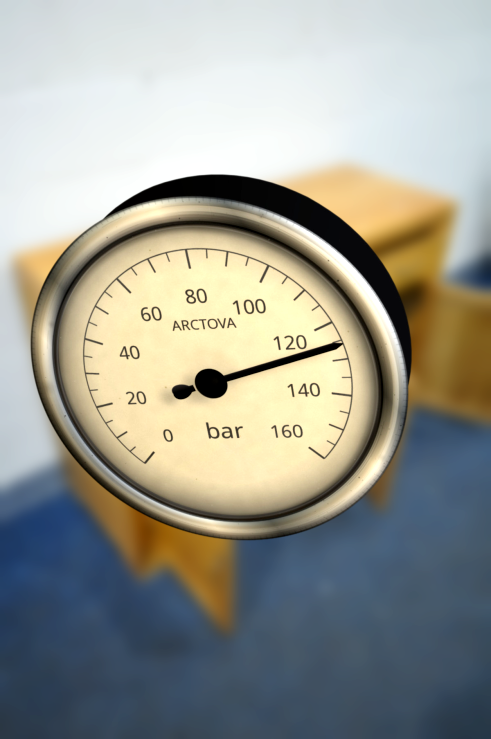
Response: 125 bar
